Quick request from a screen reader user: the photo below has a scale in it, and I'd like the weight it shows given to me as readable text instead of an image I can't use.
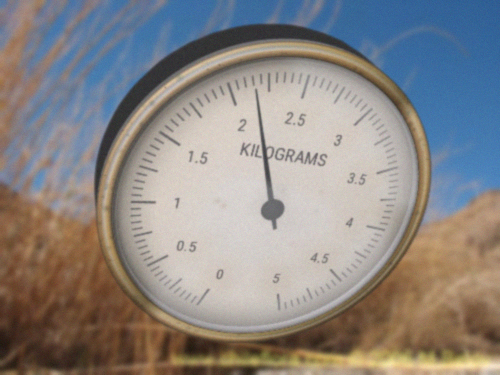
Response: 2.15 kg
